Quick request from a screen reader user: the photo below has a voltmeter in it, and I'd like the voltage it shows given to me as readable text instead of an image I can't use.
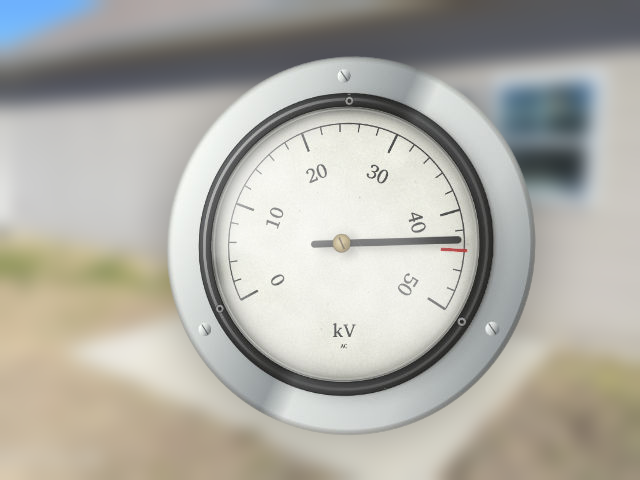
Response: 43 kV
